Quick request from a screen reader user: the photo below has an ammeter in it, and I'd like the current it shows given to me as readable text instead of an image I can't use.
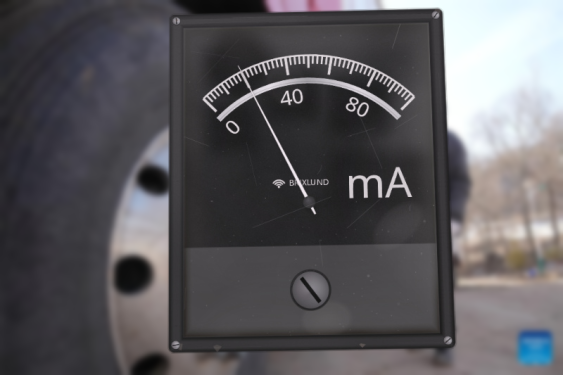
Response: 20 mA
